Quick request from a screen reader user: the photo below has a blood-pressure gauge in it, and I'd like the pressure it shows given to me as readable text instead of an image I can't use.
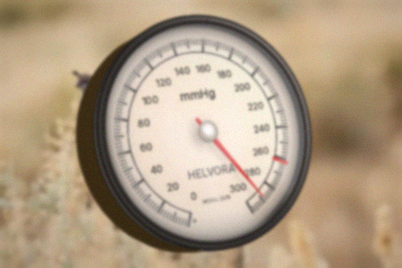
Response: 290 mmHg
